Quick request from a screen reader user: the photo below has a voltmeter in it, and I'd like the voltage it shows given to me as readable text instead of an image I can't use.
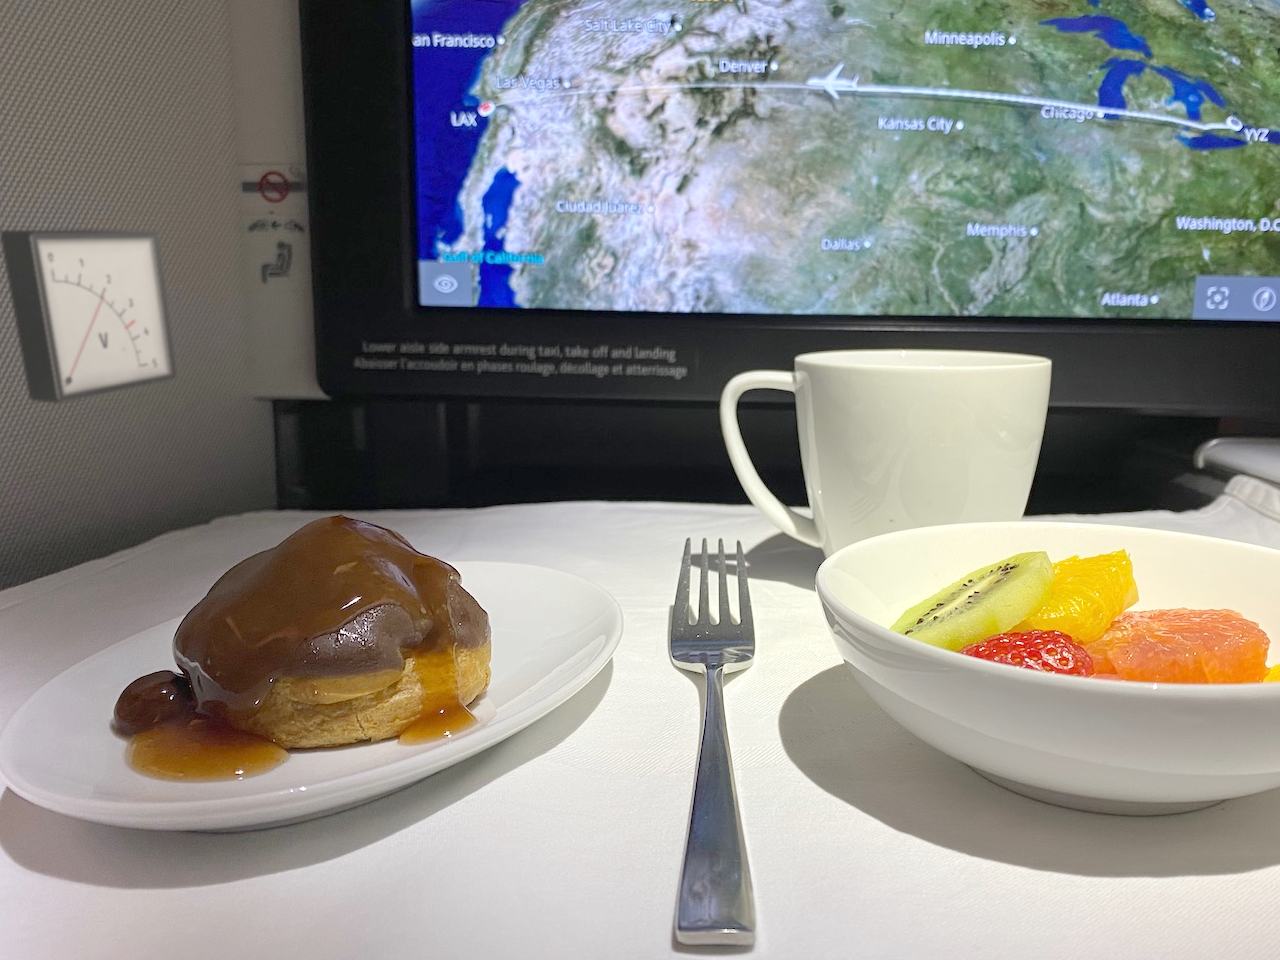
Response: 2 V
